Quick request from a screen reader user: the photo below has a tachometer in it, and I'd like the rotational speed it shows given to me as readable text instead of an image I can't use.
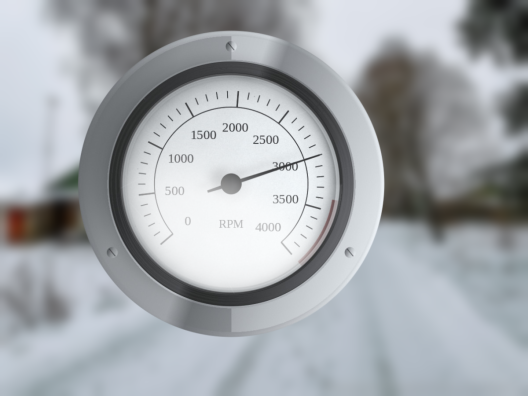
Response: 3000 rpm
